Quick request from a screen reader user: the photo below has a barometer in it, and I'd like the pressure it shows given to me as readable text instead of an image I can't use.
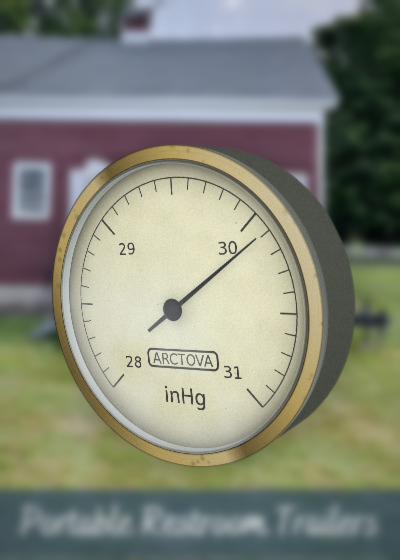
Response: 30.1 inHg
